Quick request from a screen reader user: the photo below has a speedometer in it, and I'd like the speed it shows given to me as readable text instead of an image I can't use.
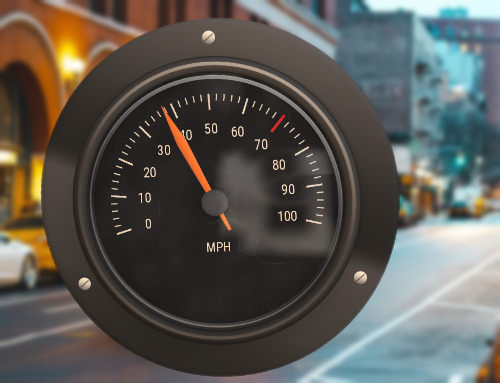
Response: 38 mph
